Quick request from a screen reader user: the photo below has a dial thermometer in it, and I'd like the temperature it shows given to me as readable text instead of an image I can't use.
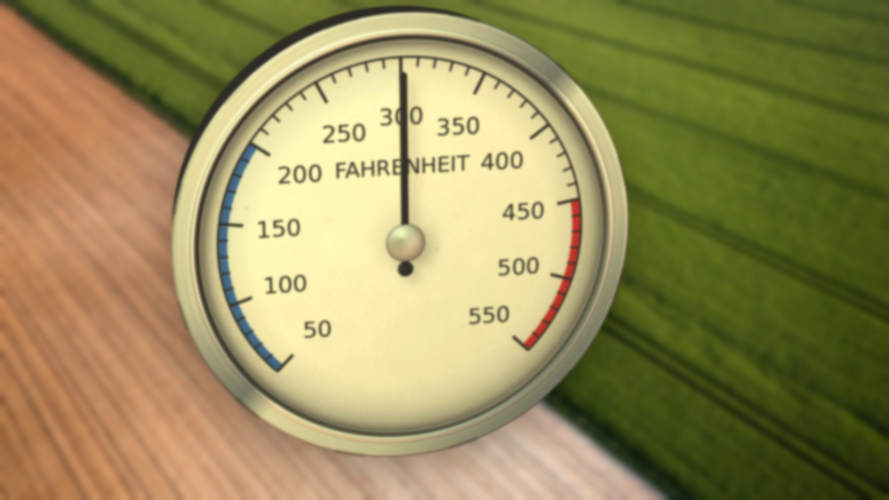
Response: 300 °F
